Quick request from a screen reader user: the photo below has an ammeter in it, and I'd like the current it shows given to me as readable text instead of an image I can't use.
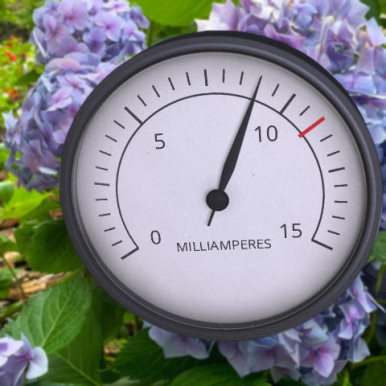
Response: 9 mA
